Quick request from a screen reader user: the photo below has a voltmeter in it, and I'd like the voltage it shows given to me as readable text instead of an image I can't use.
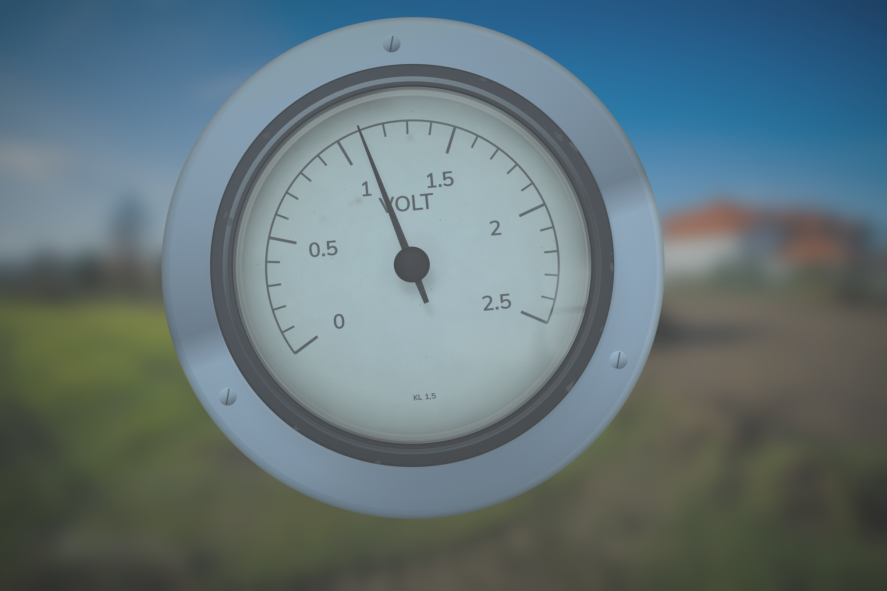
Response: 1.1 V
